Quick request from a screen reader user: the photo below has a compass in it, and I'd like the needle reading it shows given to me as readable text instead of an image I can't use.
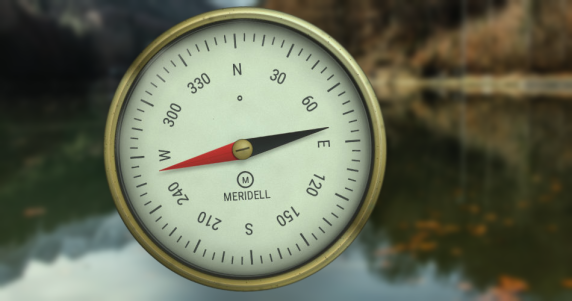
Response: 260 °
